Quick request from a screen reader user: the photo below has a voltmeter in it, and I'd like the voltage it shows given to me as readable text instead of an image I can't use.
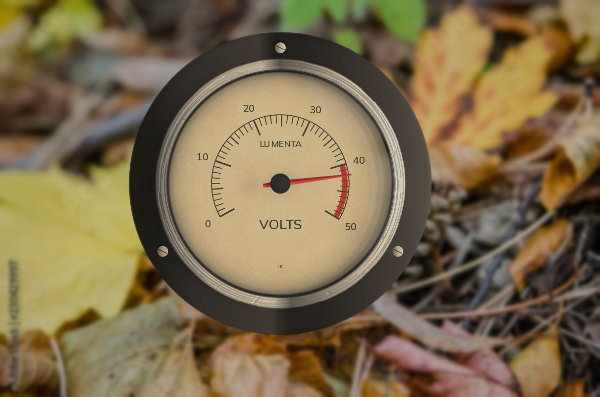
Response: 42 V
